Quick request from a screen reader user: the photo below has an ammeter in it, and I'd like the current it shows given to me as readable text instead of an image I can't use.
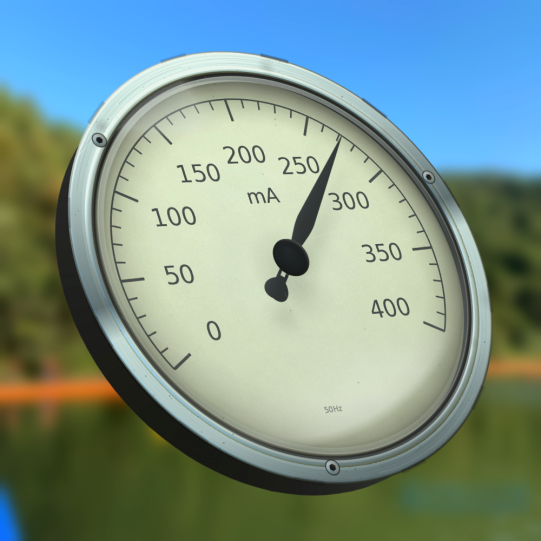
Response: 270 mA
